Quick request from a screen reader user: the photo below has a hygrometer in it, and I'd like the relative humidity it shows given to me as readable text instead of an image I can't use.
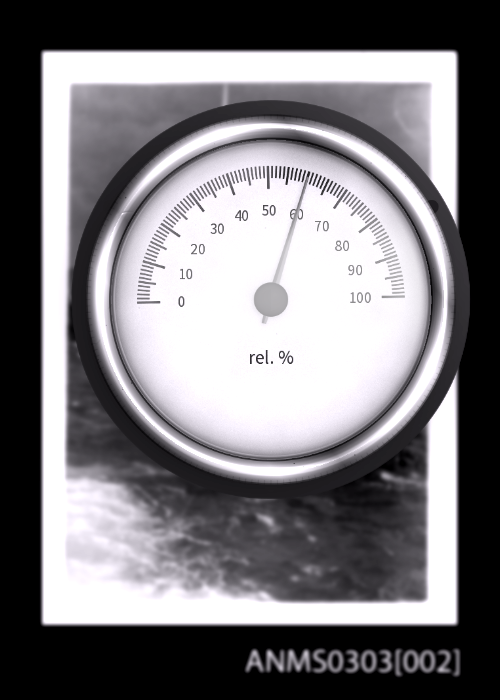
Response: 60 %
